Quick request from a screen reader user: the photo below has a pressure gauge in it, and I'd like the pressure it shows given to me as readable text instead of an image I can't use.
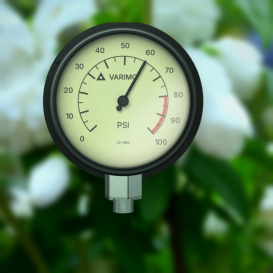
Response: 60 psi
